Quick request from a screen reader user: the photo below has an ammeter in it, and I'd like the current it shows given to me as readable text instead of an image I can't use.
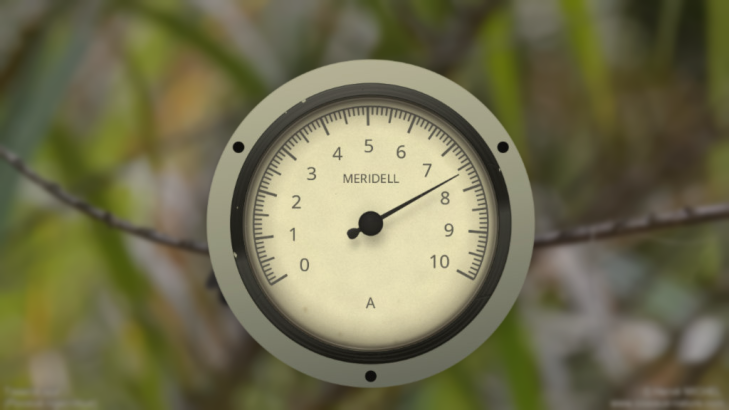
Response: 7.6 A
